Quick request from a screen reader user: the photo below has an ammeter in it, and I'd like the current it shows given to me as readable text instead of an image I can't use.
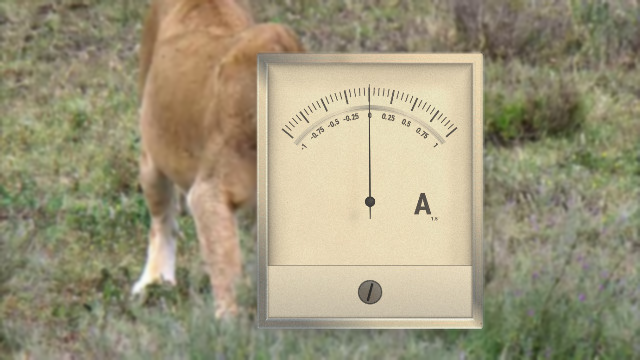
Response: 0 A
